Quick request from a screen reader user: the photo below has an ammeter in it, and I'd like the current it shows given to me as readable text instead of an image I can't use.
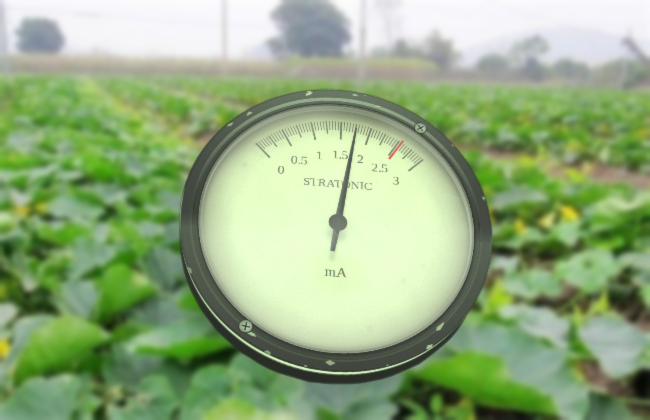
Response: 1.75 mA
